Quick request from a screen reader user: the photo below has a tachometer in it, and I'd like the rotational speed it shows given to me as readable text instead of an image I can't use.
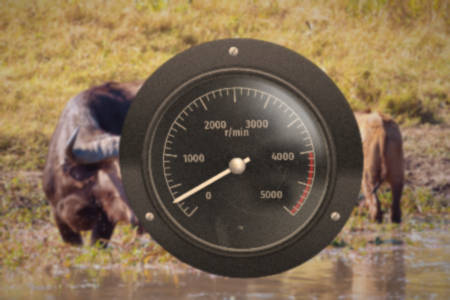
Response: 300 rpm
